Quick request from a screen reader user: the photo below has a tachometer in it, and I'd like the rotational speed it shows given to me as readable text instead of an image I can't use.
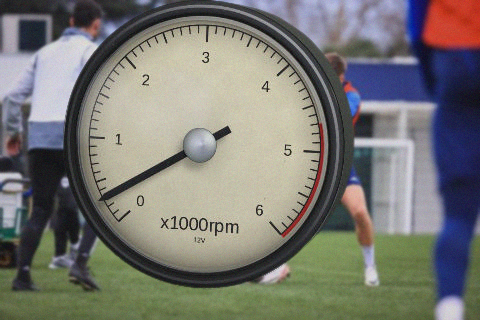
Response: 300 rpm
